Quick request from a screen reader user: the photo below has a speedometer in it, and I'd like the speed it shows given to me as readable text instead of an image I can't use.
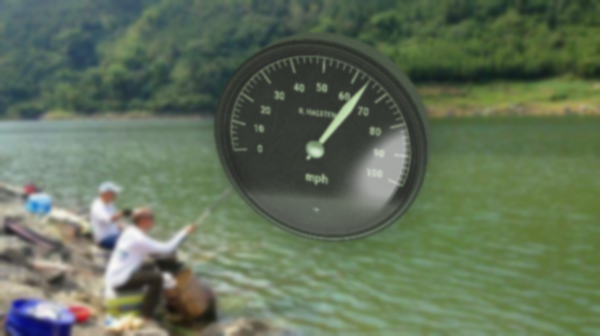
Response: 64 mph
